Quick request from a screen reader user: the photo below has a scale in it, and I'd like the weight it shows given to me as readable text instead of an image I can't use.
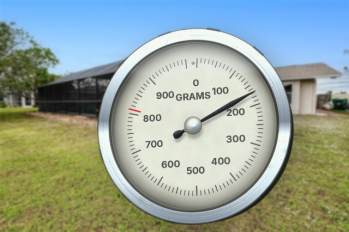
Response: 170 g
